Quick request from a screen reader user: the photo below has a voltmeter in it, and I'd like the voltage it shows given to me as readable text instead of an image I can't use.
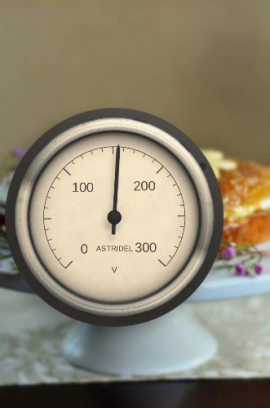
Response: 155 V
